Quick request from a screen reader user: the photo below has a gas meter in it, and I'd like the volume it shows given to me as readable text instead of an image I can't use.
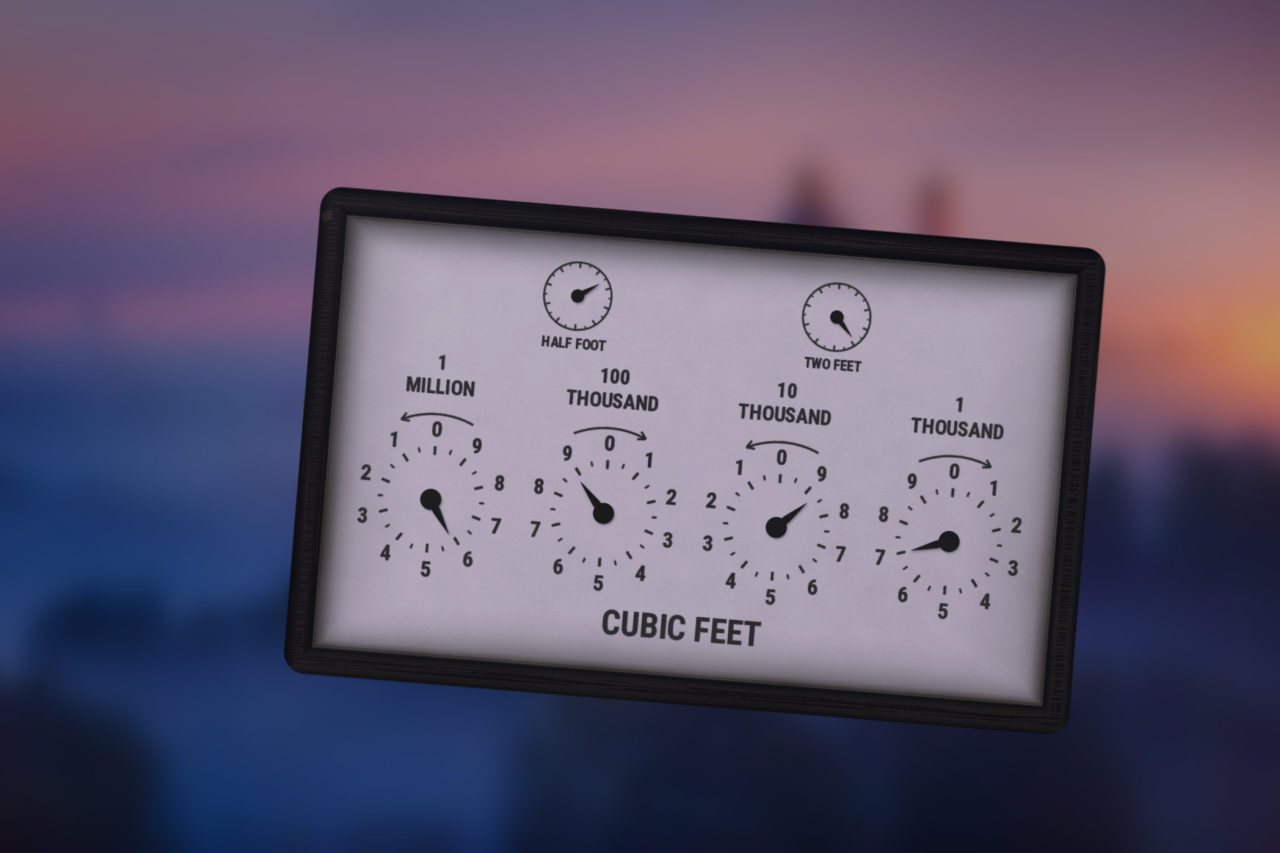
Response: 588700 ft³
